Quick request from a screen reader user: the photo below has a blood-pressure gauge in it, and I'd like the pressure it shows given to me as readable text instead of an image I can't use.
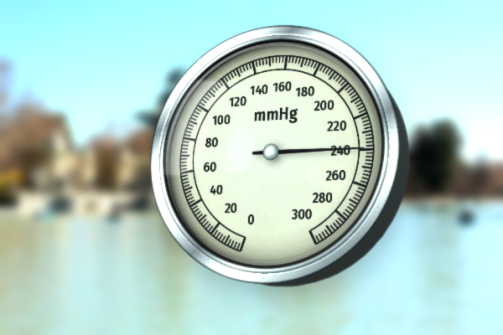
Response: 240 mmHg
